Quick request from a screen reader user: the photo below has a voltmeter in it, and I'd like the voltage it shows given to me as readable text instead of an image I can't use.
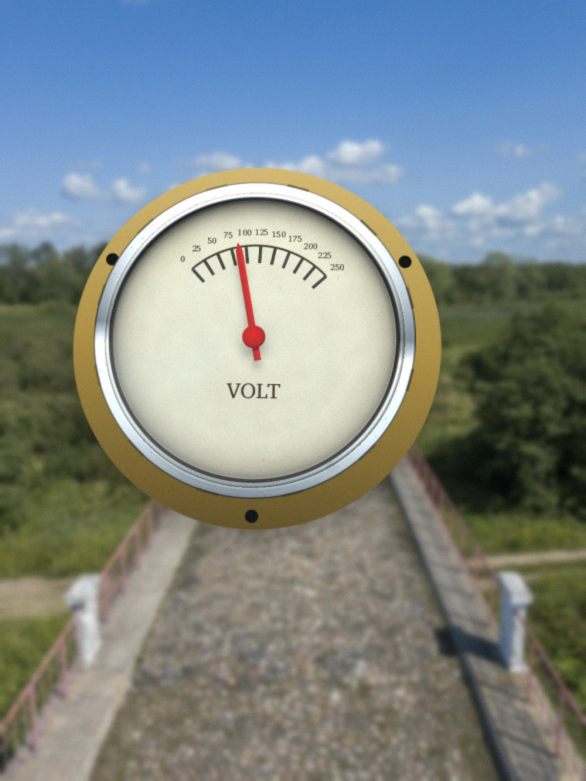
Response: 87.5 V
